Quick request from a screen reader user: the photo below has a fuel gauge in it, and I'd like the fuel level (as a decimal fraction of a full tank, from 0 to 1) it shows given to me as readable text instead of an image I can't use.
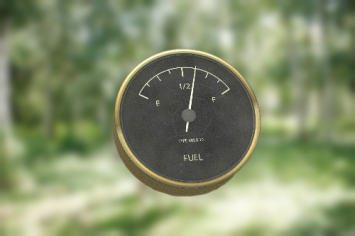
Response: 0.625
